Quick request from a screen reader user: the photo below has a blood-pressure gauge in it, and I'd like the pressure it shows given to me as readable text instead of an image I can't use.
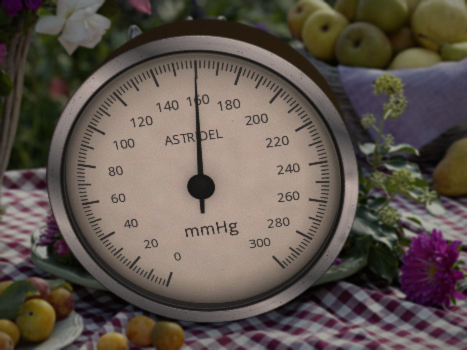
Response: 160 mmHg
